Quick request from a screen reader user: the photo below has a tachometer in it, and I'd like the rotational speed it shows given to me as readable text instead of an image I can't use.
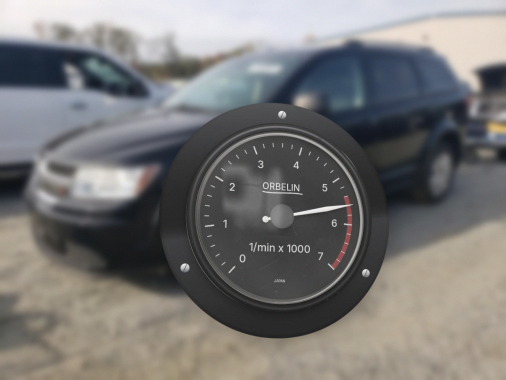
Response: 5600 rpm
